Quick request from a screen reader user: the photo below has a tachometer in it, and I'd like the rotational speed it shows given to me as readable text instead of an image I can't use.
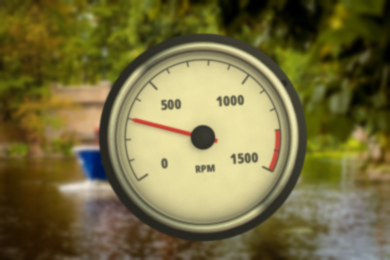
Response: 300 rpm
